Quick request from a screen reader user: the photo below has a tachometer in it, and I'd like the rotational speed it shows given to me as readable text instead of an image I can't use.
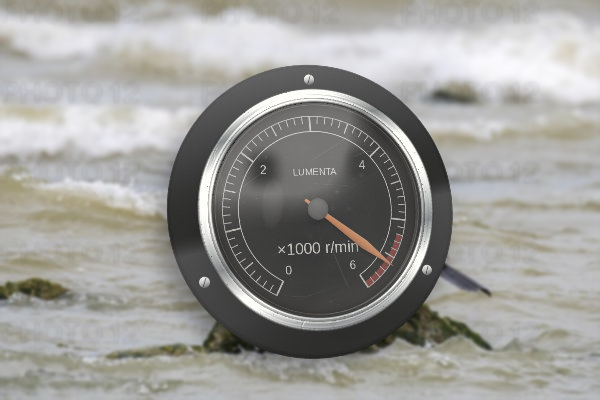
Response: 5600 rpm
